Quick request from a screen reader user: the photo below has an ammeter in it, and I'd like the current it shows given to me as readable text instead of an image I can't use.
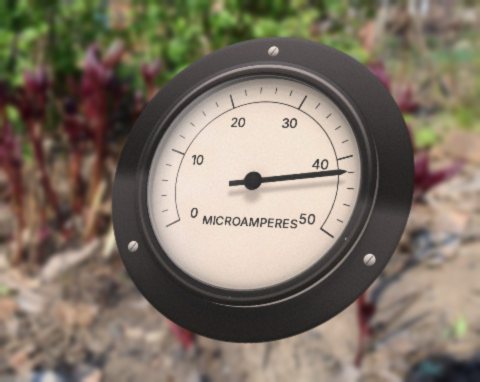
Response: 42 µA
